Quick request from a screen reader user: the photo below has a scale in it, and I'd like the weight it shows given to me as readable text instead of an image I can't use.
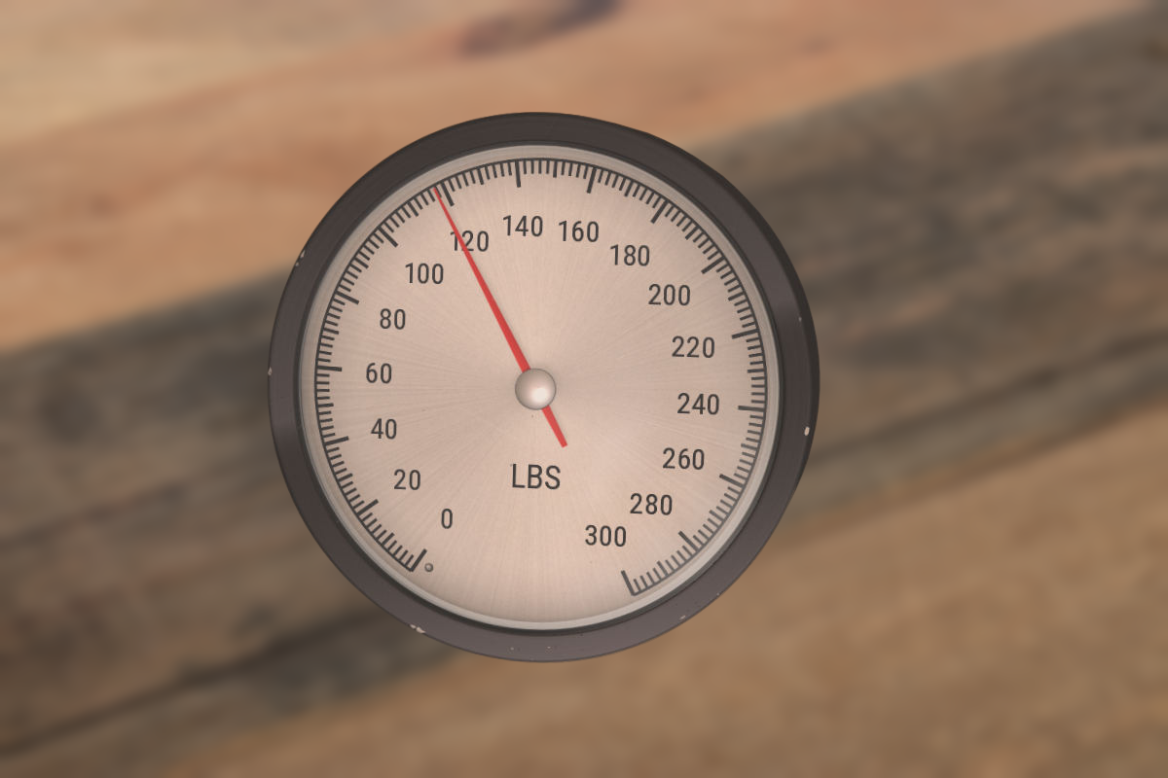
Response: 118 lb
